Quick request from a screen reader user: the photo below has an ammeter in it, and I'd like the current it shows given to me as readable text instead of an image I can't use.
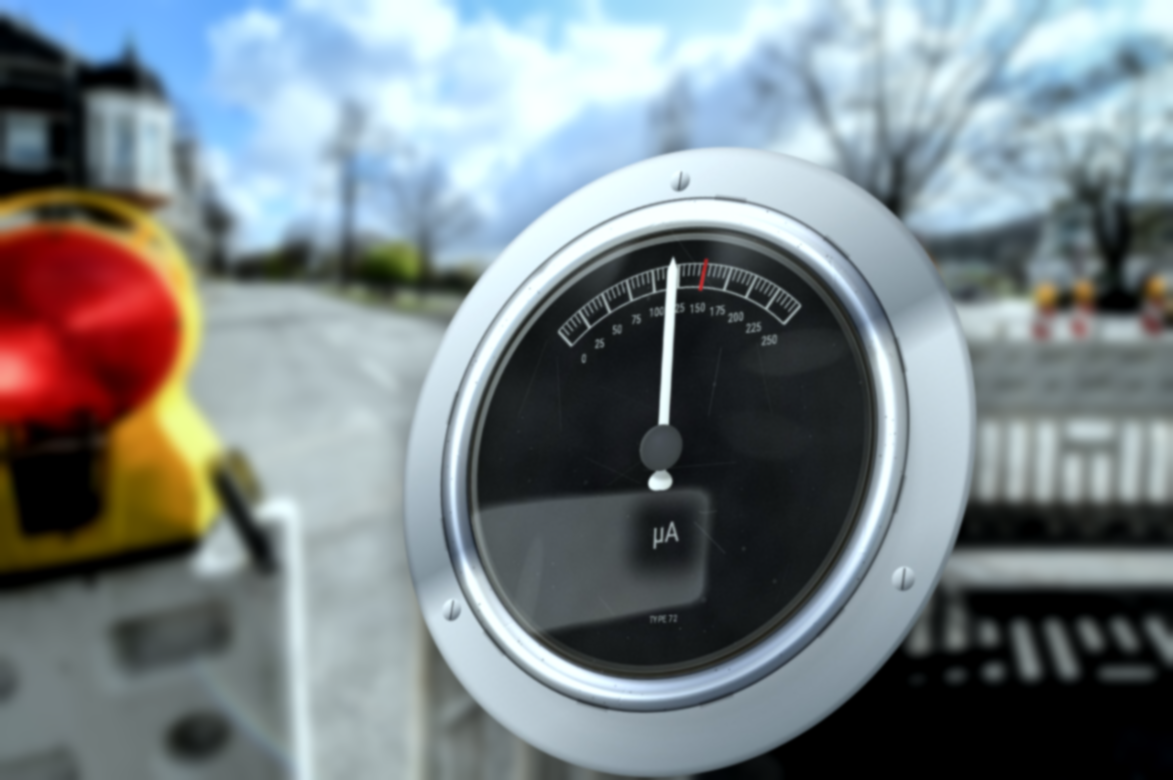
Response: 125 µA
